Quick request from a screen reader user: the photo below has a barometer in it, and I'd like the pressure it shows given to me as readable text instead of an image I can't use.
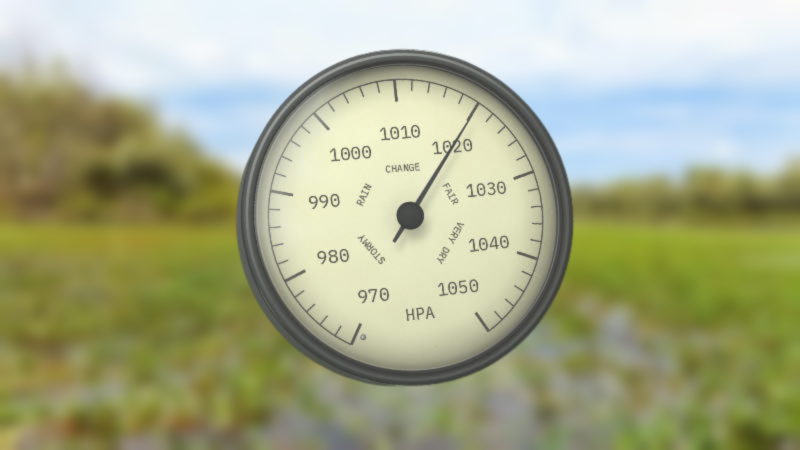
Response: 1020 hPa
